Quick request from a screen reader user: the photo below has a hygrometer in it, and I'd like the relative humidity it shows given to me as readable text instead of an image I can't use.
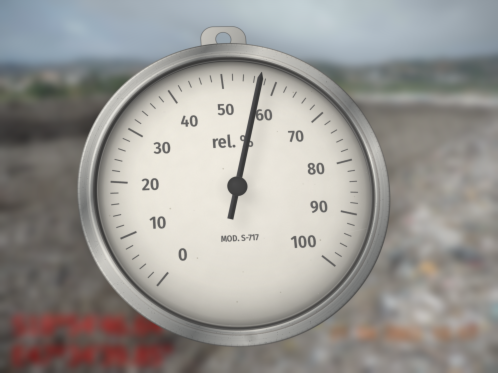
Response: 57 %
